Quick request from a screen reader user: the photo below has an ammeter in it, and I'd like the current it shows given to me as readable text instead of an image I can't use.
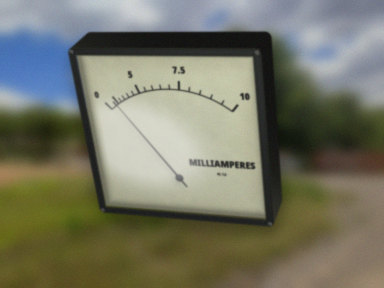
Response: 2.5 mA
